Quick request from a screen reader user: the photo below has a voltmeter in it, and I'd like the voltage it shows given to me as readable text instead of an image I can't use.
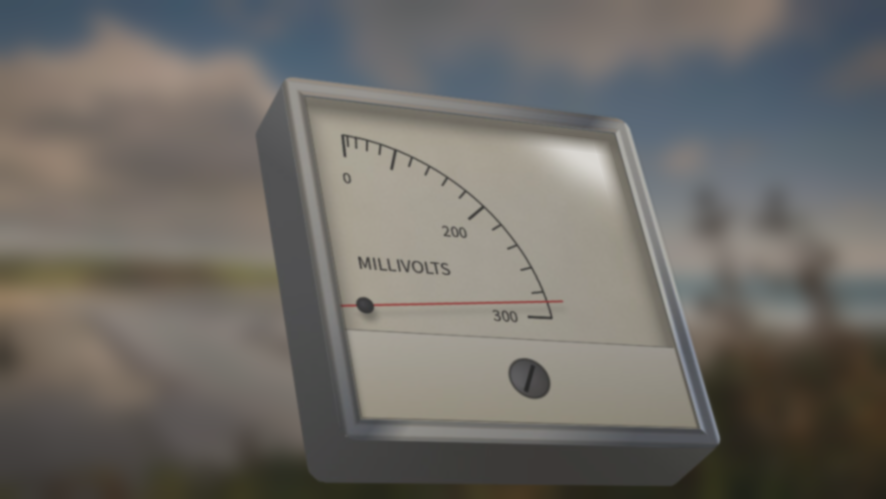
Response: 290 mV
